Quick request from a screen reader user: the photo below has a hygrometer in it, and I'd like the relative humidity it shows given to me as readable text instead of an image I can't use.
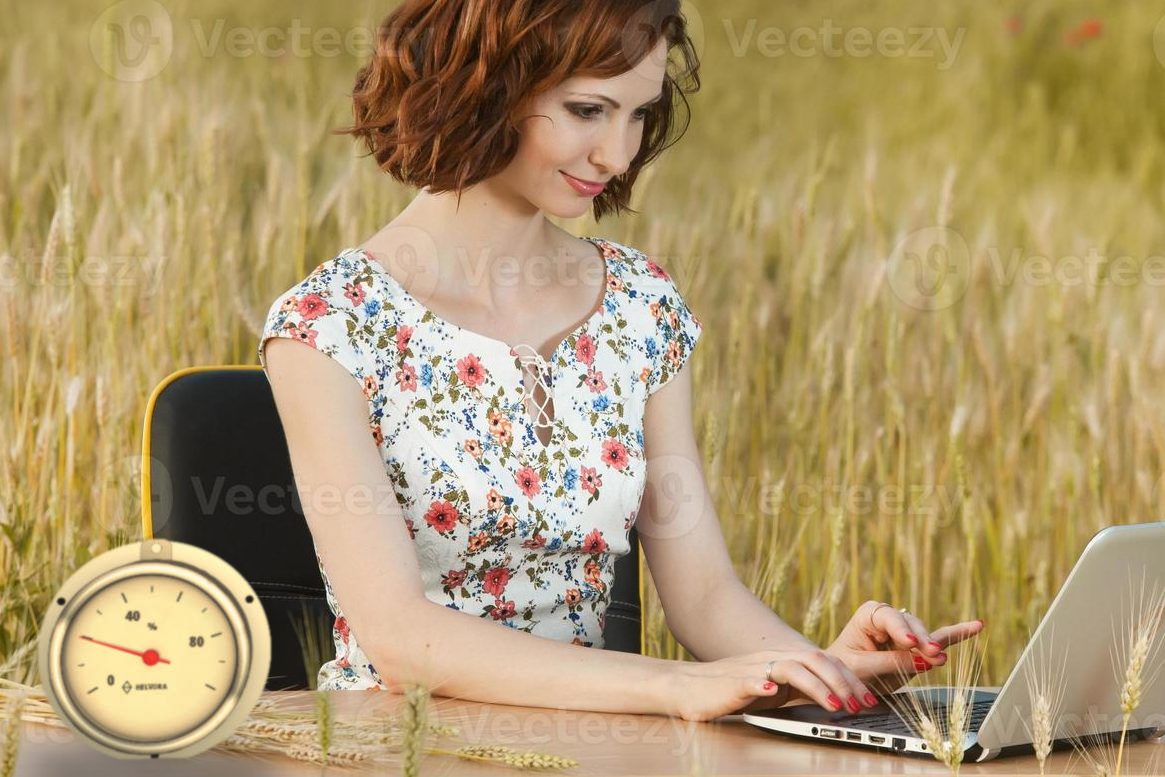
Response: 20 %
